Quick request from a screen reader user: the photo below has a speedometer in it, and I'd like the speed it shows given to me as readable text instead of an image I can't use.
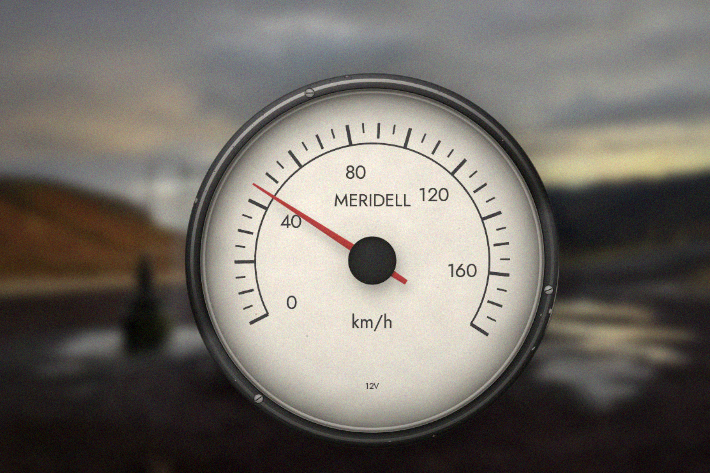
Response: 45 km/h
